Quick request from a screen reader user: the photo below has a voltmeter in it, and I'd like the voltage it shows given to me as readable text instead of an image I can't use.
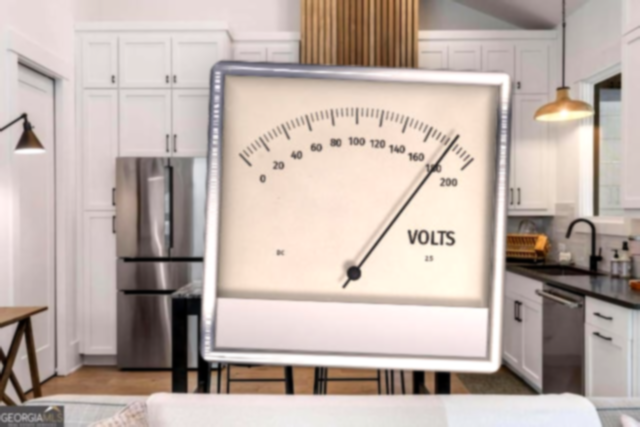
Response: 180 V
